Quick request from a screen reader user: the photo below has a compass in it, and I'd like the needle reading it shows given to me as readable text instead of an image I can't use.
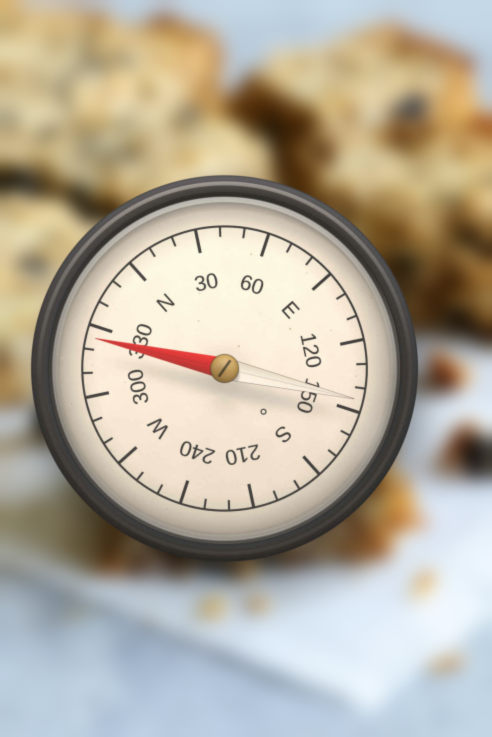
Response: 325 °
